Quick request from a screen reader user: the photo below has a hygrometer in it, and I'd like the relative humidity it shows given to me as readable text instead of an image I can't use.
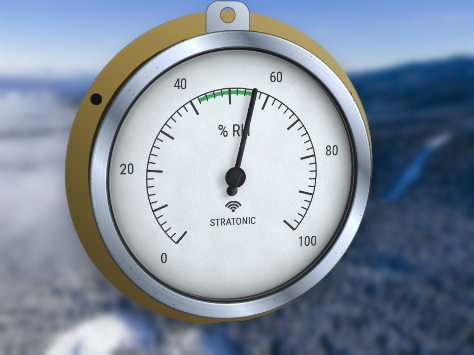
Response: 56 %
